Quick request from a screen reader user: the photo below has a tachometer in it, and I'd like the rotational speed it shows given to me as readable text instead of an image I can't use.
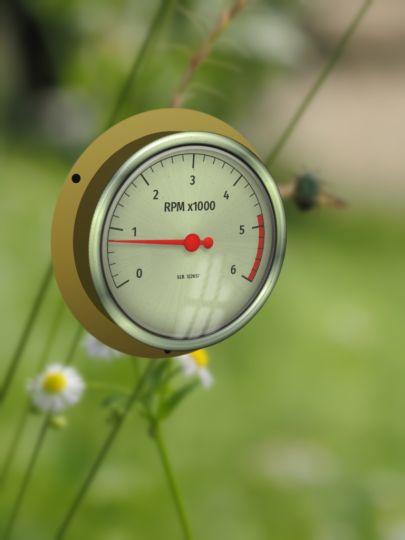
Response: 800 rpm
